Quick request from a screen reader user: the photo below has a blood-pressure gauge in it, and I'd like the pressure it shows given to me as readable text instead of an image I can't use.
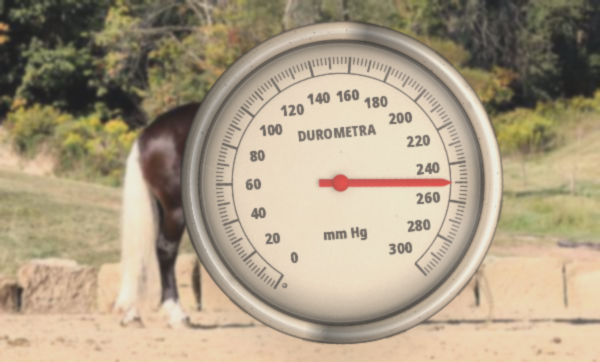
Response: 250 mmHg
